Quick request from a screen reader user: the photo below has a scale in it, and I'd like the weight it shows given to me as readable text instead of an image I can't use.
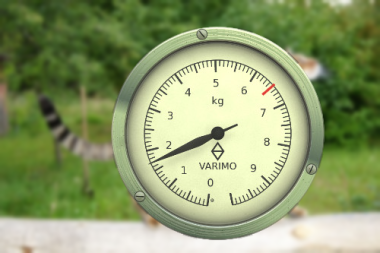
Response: 1.7 kg
